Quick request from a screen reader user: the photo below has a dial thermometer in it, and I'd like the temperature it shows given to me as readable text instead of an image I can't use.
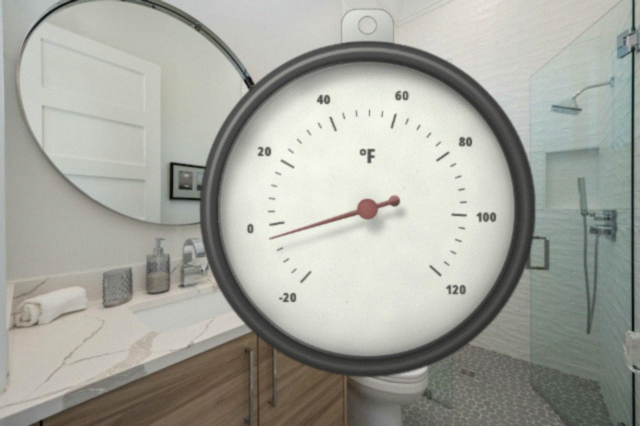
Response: -4 °F
